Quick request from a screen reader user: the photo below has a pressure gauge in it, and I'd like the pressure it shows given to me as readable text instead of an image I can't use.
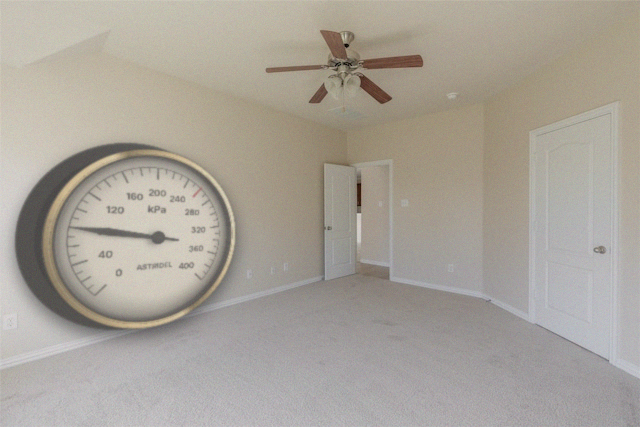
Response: 80 kPa
